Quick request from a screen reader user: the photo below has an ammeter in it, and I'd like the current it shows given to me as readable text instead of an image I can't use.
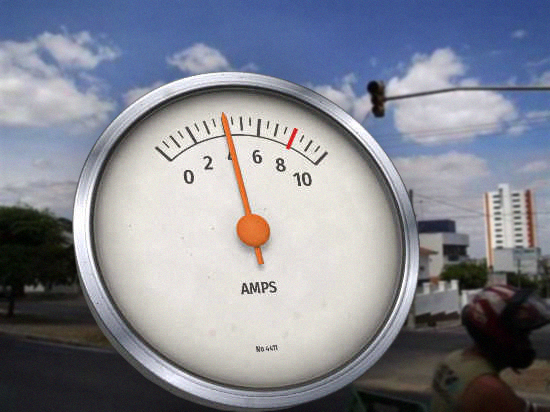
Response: 4 A
